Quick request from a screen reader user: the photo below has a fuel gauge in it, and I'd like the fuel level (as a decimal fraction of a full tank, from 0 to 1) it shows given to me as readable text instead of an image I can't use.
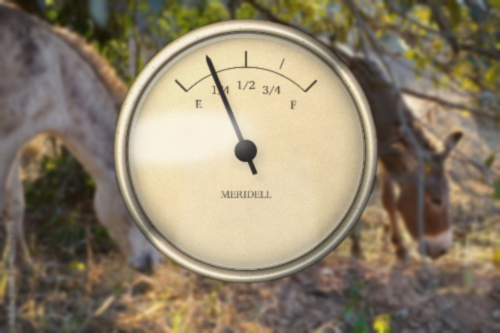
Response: 0.25
